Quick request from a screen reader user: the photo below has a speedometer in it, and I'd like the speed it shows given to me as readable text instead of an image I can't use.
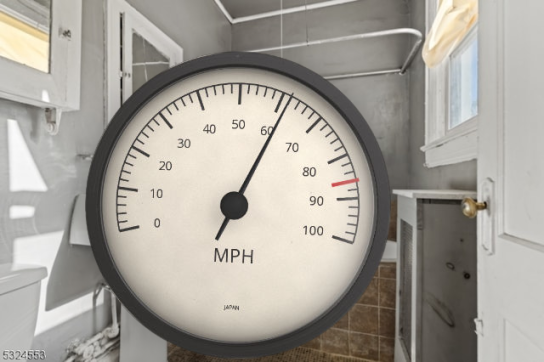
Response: 62 mph
